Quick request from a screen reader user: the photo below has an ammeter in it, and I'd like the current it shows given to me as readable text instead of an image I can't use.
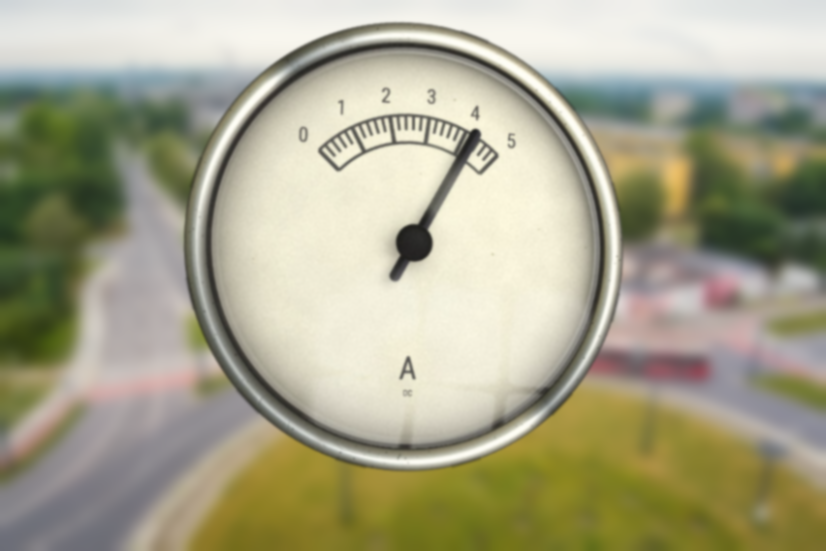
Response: 4.2 A
